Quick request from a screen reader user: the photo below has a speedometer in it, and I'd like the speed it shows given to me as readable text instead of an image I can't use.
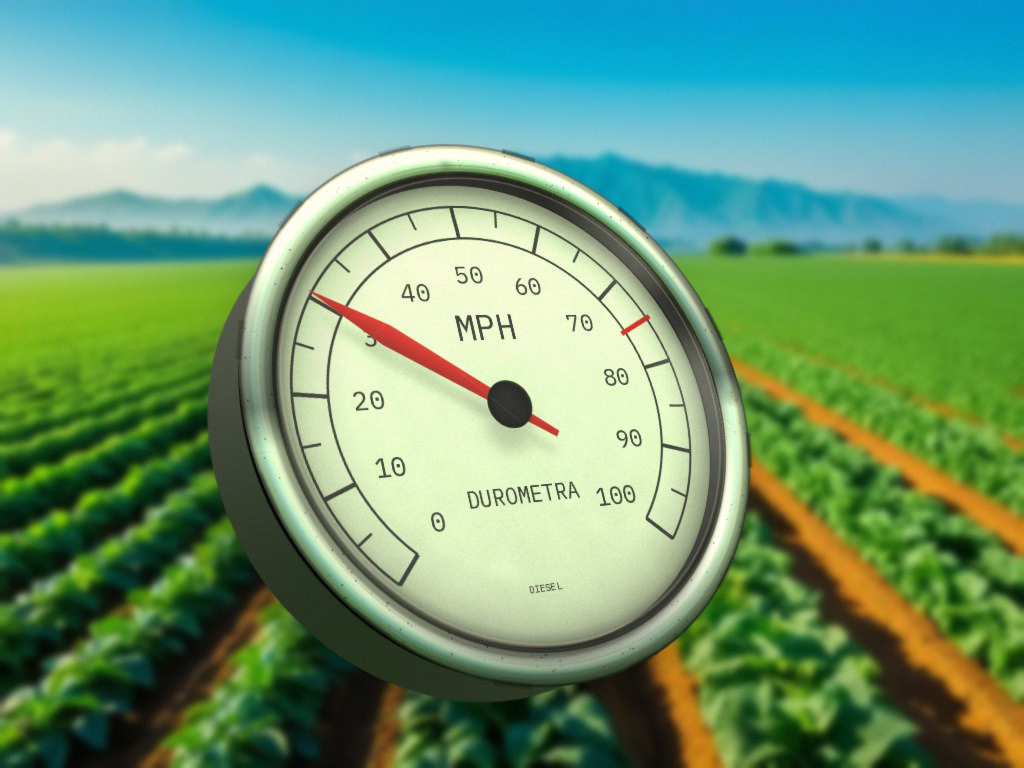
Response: 30 mph
